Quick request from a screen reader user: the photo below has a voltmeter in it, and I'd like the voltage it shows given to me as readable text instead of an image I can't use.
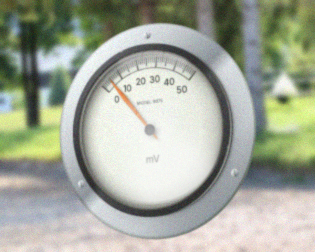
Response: 5 mV
